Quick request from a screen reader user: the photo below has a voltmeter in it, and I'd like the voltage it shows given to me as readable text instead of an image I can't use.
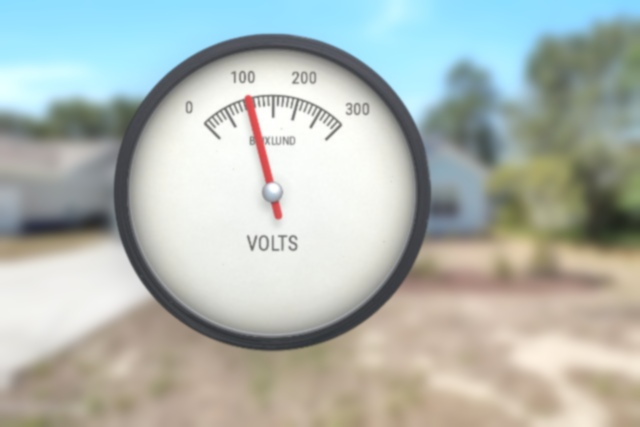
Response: 100 V
